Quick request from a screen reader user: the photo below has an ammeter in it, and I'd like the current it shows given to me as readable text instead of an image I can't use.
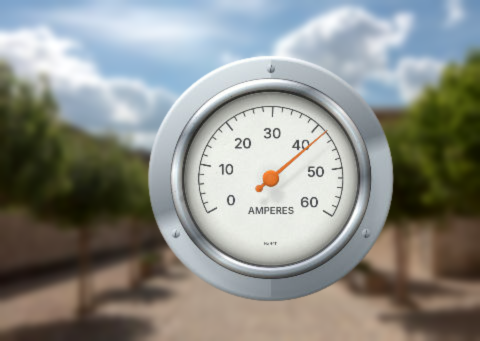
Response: 42 A
